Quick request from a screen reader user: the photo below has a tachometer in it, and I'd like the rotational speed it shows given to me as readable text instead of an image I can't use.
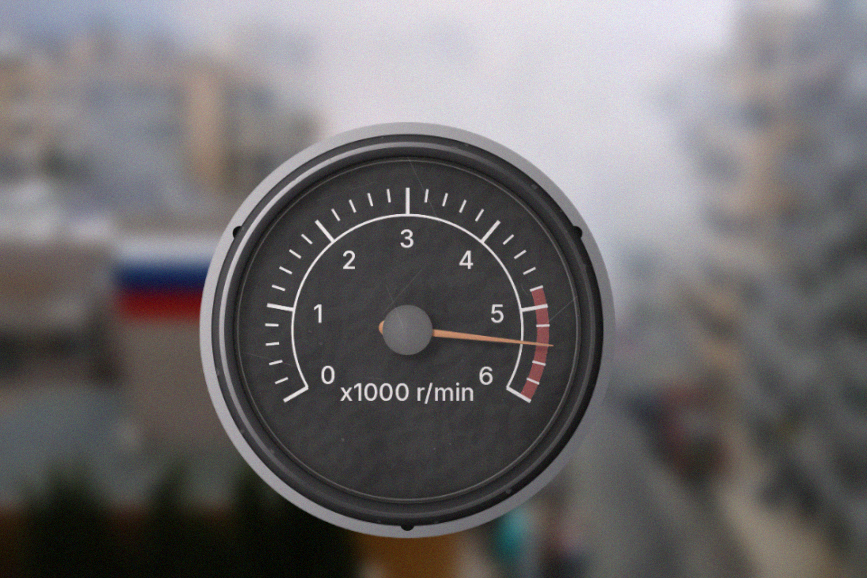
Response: 5400 rpm
